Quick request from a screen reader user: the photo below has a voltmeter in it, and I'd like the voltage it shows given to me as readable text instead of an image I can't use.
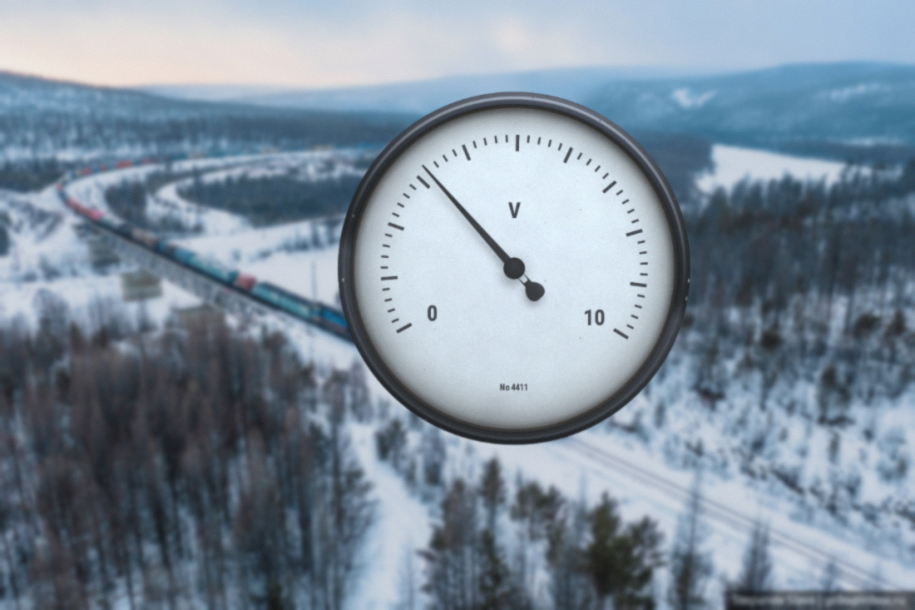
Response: 3.2 V
